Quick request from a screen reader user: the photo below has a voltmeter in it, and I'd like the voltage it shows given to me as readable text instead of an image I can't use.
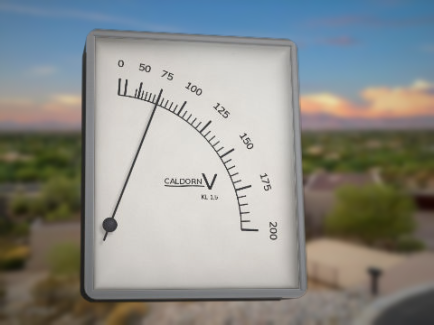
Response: 75 V
